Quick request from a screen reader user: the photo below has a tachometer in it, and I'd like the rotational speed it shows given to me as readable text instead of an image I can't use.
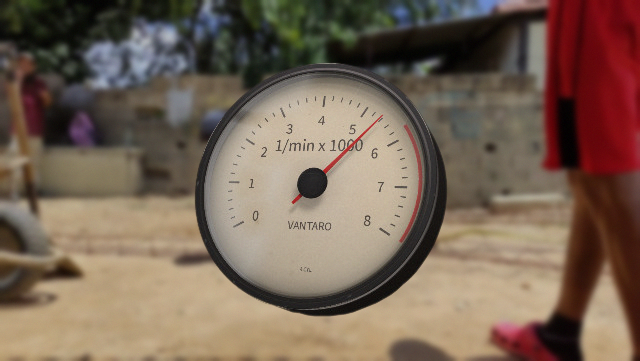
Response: 5400 rpm
